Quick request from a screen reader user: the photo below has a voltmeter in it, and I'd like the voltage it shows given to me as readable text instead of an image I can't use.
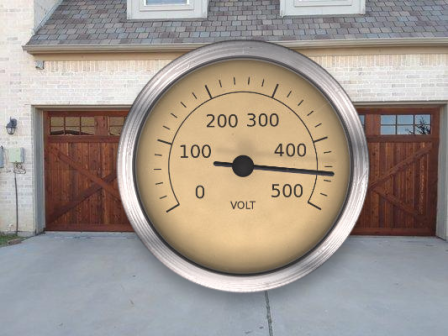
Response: 450 V
